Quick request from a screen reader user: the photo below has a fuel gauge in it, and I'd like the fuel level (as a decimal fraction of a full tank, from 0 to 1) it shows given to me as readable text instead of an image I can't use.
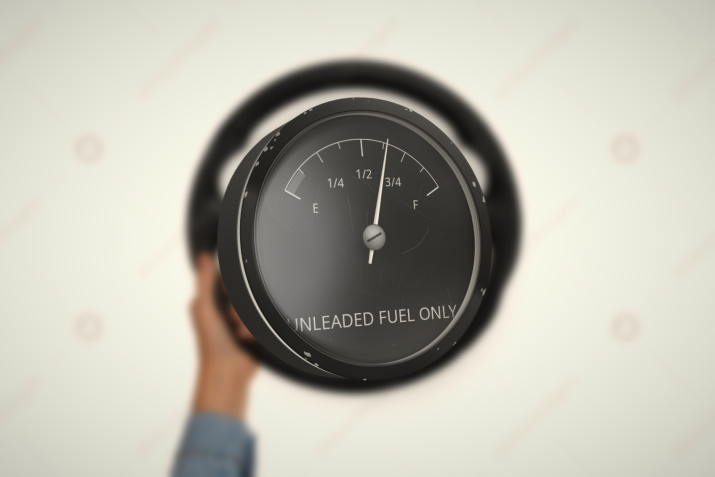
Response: 0.625
